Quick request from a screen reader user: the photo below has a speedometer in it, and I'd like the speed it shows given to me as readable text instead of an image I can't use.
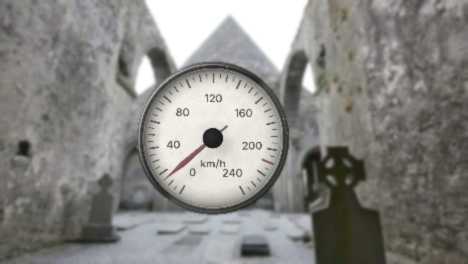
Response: 15 km/h
